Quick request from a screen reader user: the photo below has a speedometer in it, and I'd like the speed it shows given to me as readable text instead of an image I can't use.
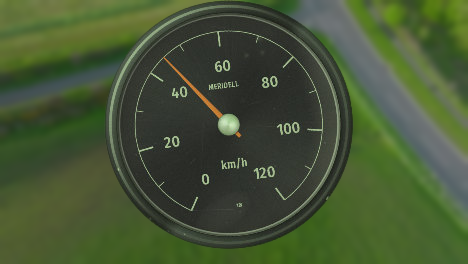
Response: 45 km/h
